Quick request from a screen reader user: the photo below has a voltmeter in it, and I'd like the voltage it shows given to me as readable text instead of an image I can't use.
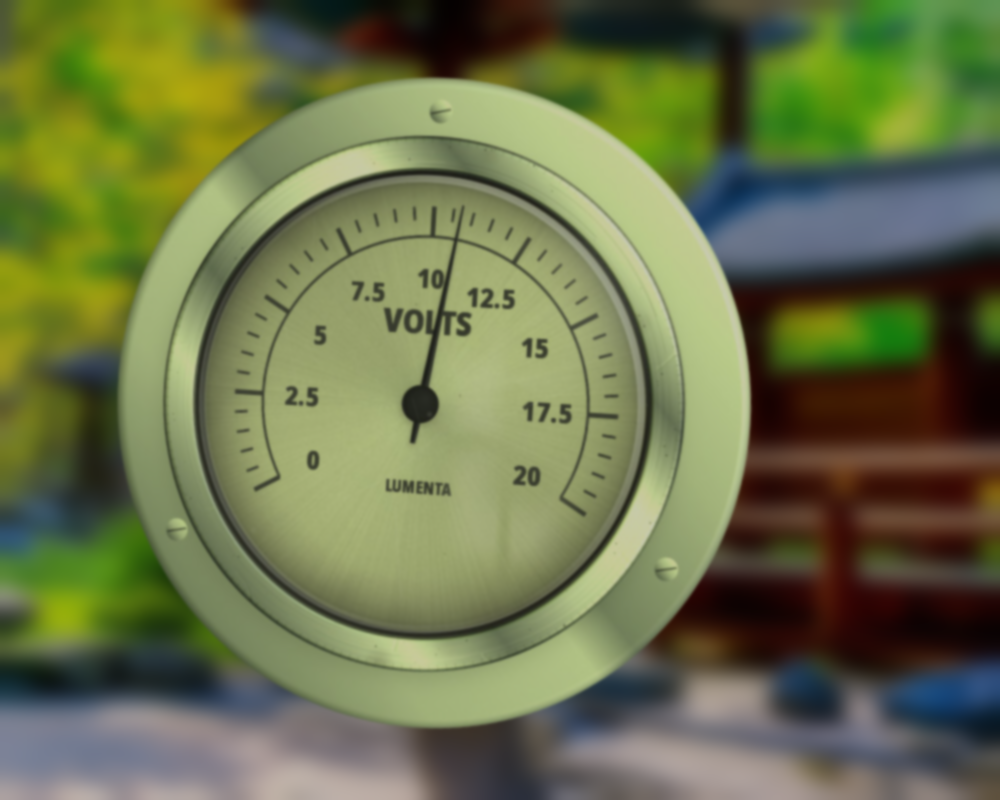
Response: 10.75 V
